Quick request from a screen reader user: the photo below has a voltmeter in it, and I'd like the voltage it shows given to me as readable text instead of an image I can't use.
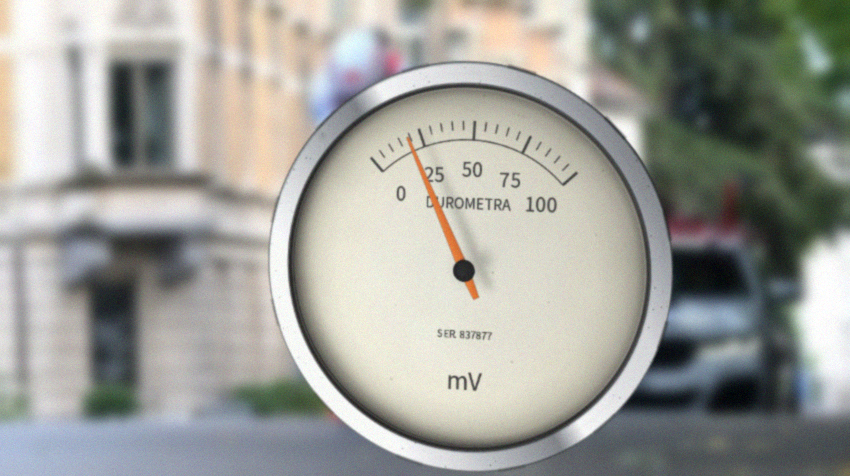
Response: 20 mV
